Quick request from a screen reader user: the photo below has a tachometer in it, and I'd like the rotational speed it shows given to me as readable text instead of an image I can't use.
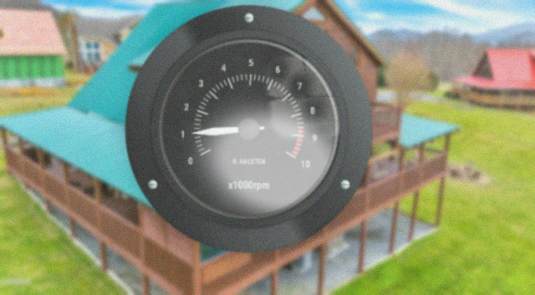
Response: 1000 rpm
